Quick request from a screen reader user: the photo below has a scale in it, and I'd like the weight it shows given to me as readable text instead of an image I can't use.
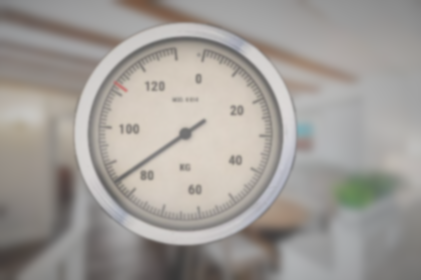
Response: 85 kg
